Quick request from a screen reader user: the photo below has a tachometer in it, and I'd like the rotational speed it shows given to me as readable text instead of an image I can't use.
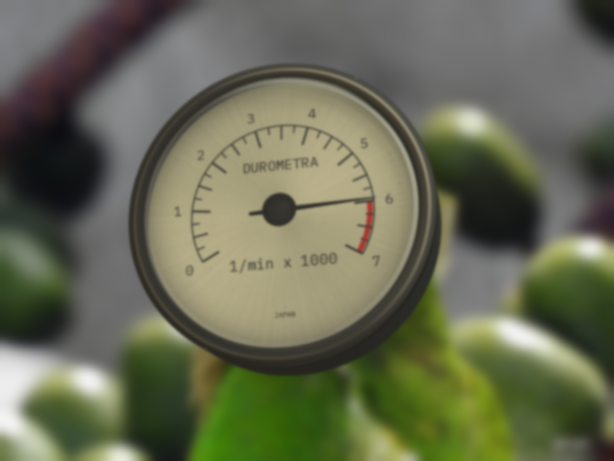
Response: 6000 rpm
